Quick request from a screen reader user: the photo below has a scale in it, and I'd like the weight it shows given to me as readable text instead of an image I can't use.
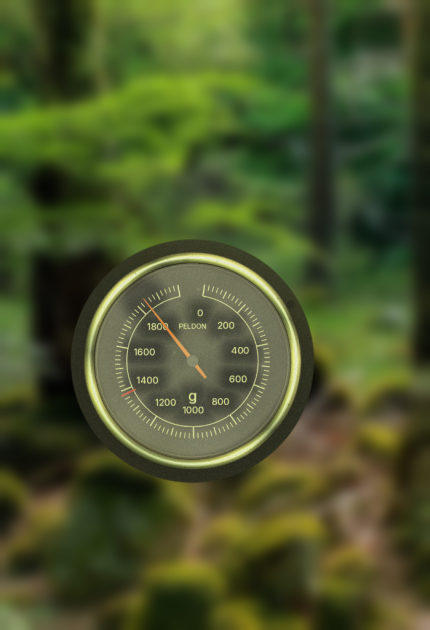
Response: 1840 g
